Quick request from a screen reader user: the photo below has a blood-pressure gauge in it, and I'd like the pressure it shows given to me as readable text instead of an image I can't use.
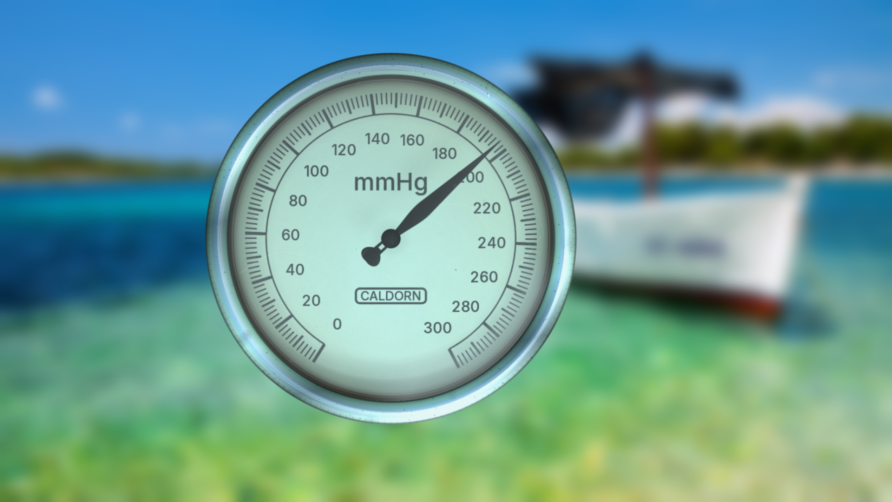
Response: 196 mmHg
